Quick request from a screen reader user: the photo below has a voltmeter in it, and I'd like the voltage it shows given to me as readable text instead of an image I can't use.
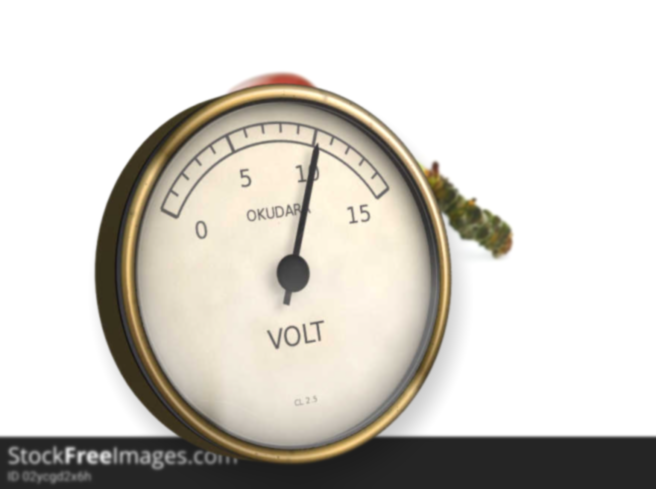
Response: 10 V
